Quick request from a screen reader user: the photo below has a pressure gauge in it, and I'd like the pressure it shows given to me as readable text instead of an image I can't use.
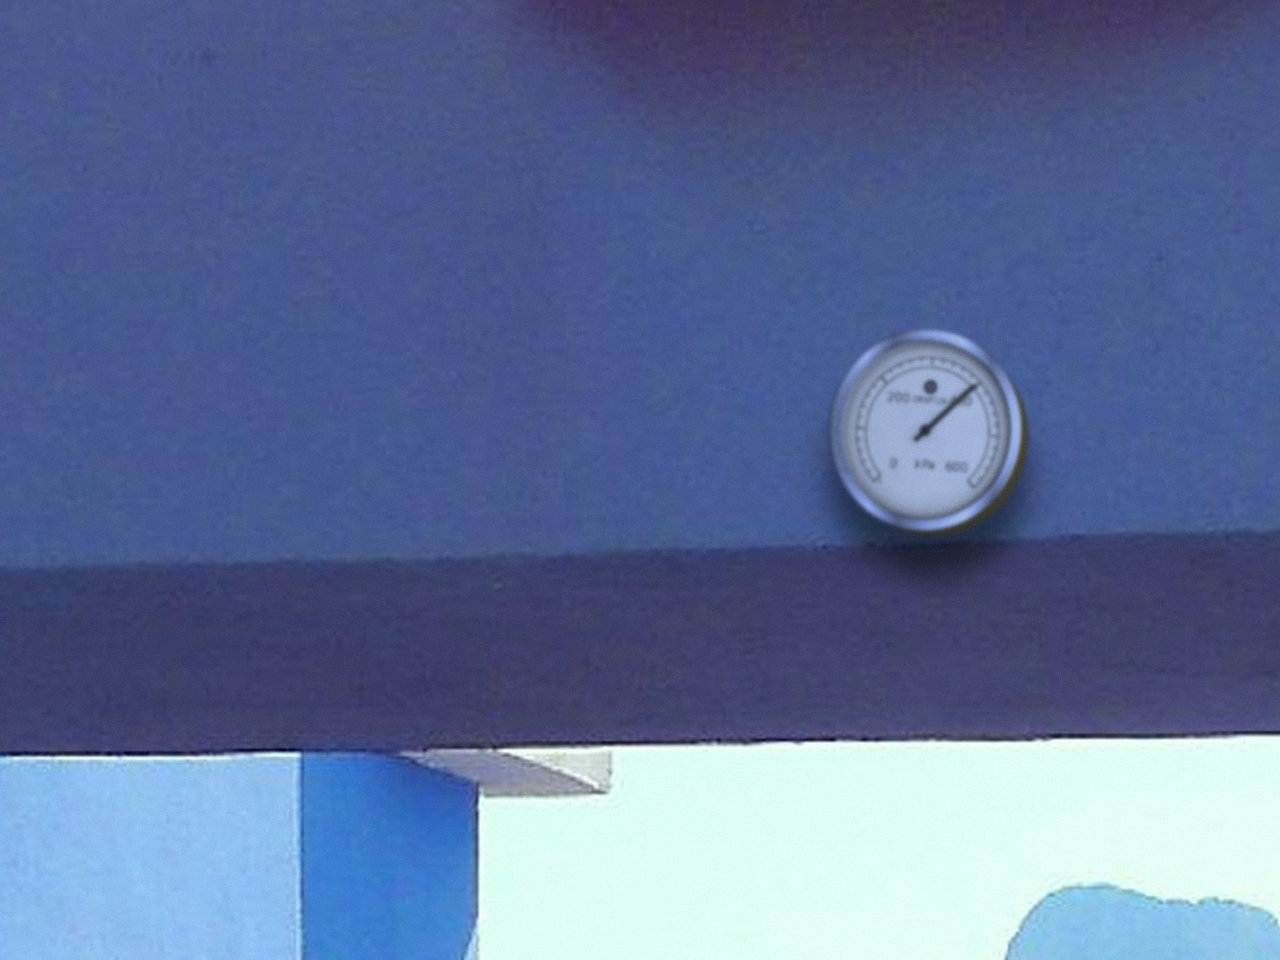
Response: 400 kPa
